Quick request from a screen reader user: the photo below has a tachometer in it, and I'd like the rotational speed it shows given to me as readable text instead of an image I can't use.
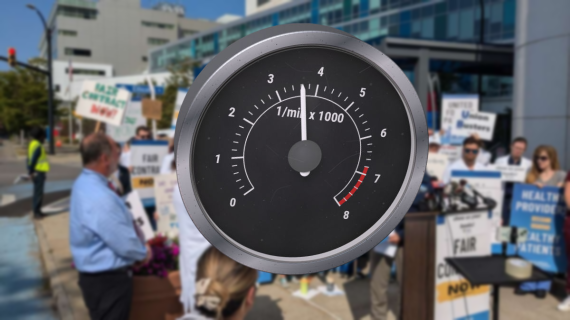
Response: 3600 rpm
